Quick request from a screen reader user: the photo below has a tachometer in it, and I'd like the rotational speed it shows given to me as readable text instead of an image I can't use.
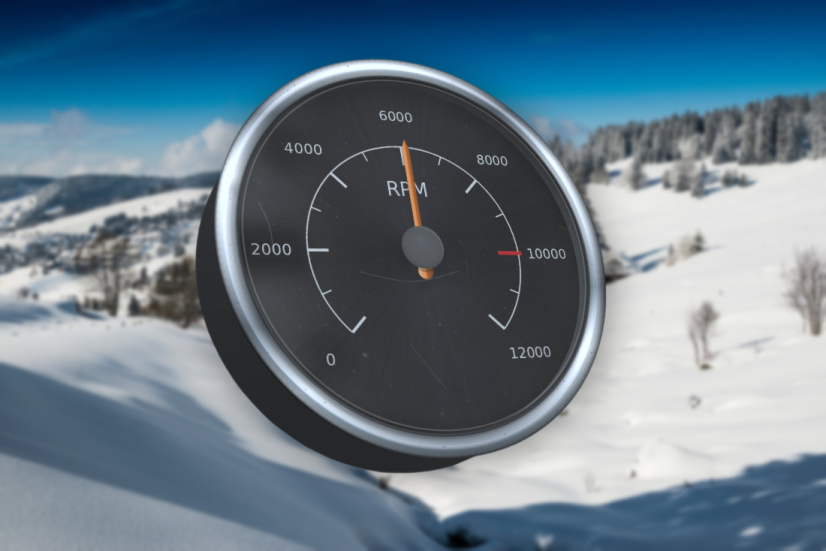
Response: 6000 rpm
